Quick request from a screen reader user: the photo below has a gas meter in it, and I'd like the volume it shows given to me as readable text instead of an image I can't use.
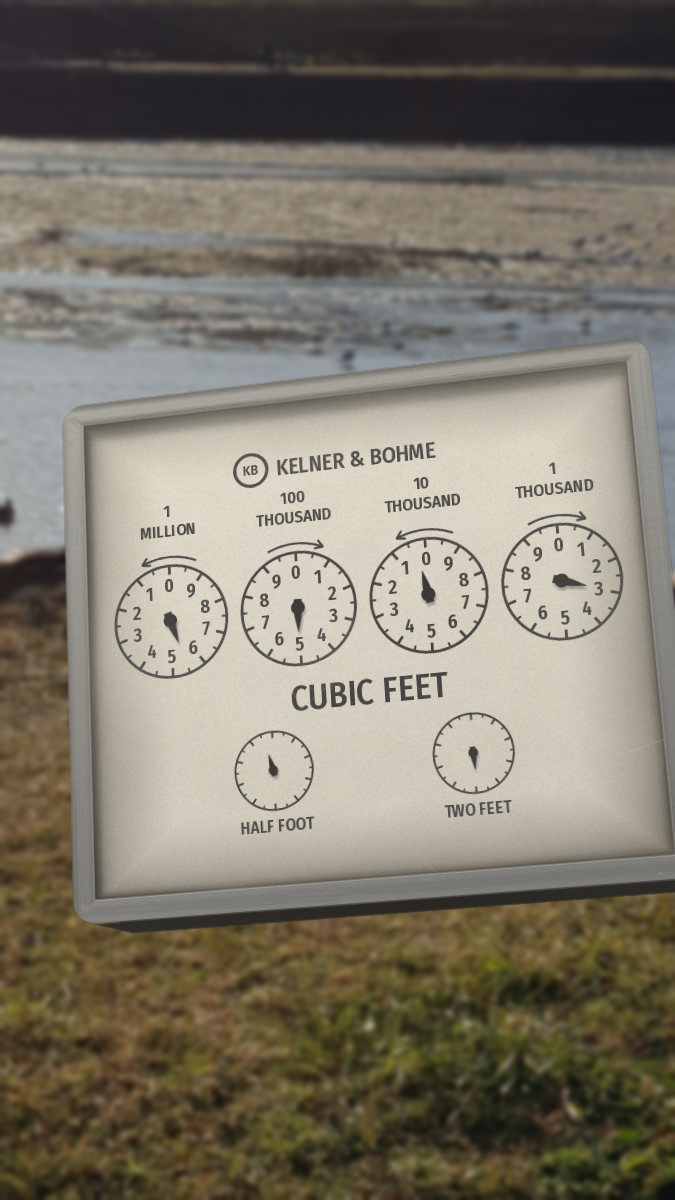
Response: 550300 ft³
